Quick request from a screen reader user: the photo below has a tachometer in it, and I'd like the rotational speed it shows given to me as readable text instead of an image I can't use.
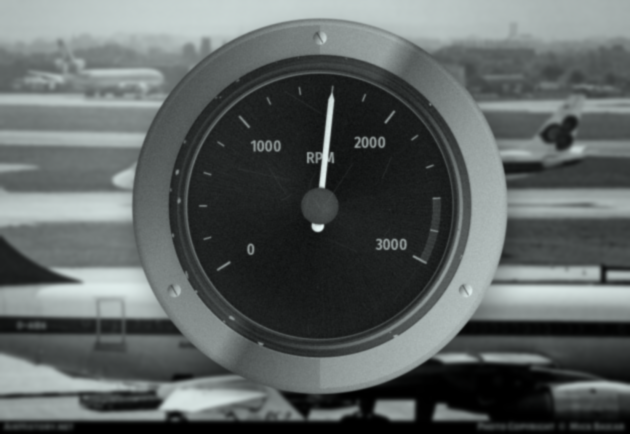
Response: 1600 rpm
